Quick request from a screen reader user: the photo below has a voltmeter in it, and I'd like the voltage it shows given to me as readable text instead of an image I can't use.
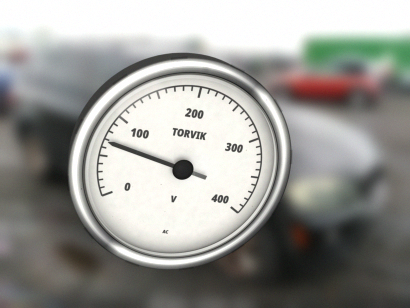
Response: 70 V
